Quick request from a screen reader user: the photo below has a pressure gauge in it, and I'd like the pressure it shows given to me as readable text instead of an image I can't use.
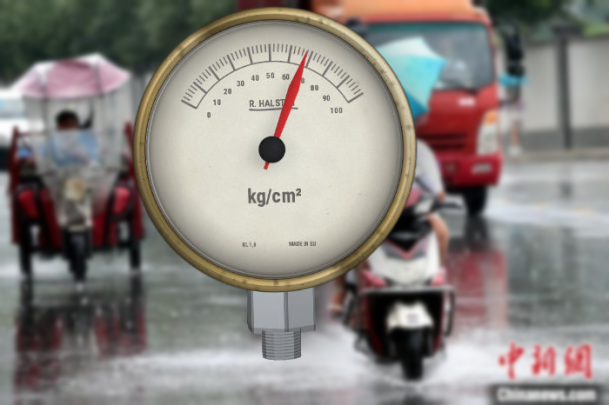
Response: 68 kg/cm²
